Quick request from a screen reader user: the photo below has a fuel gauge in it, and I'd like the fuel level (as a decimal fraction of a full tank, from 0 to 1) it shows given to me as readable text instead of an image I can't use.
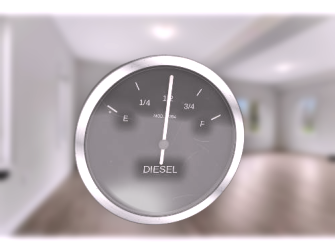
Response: 0.5
